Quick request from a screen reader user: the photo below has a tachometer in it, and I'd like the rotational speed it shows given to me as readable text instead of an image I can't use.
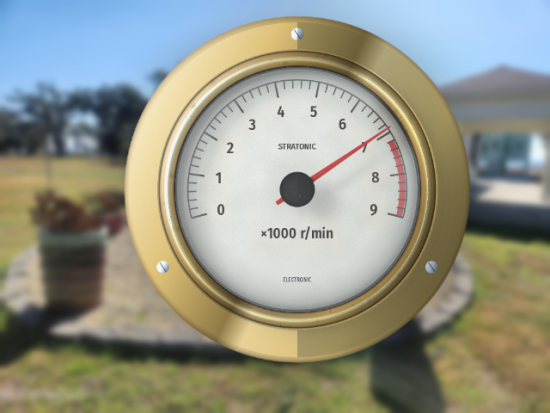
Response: 6900 rpm
